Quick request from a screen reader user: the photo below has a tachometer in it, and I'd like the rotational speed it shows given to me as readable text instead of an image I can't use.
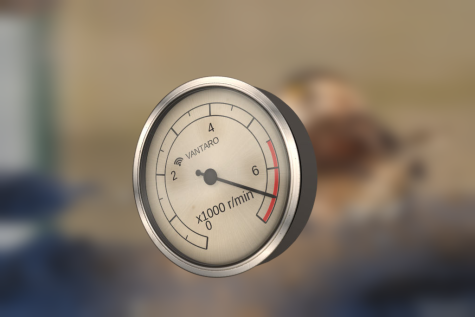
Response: 6500 rpm
